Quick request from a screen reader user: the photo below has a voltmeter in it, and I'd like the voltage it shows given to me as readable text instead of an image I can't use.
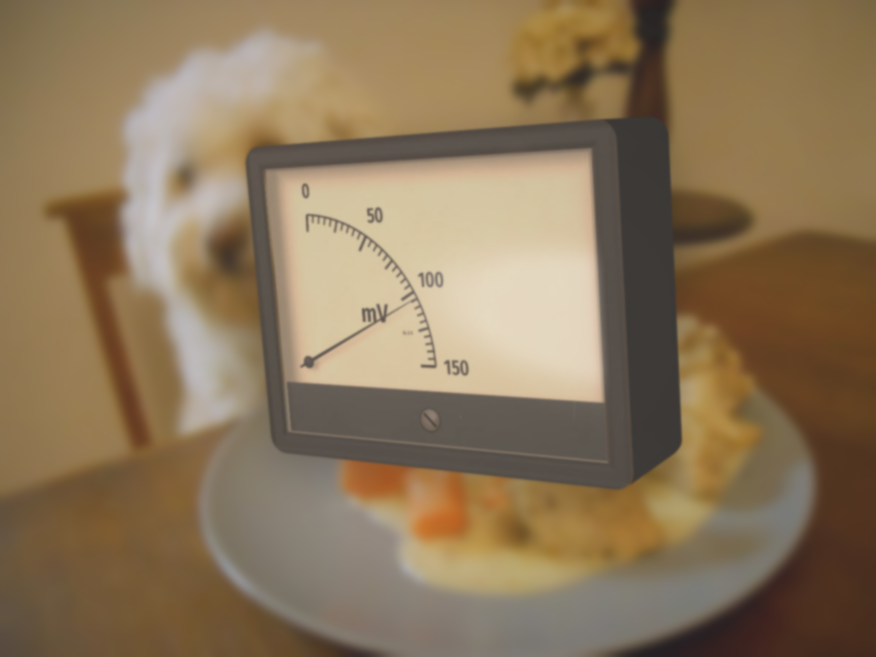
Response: 105 mV
